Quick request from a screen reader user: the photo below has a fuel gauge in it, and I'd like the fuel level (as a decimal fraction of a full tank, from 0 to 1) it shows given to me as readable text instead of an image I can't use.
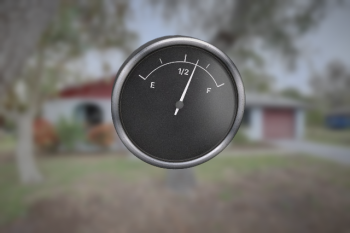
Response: 0.625
